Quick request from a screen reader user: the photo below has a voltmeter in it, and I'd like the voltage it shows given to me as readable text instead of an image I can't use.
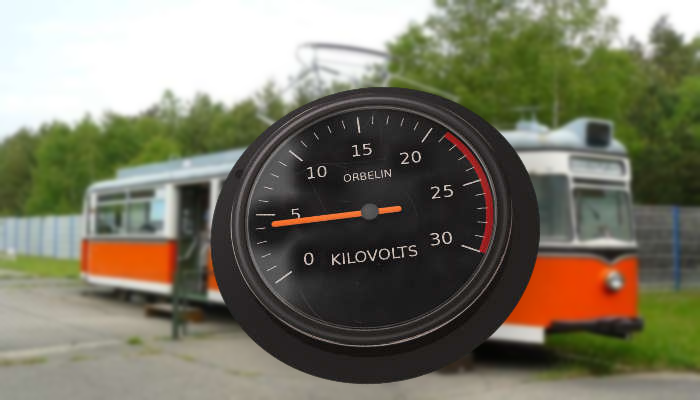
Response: 4 kV
